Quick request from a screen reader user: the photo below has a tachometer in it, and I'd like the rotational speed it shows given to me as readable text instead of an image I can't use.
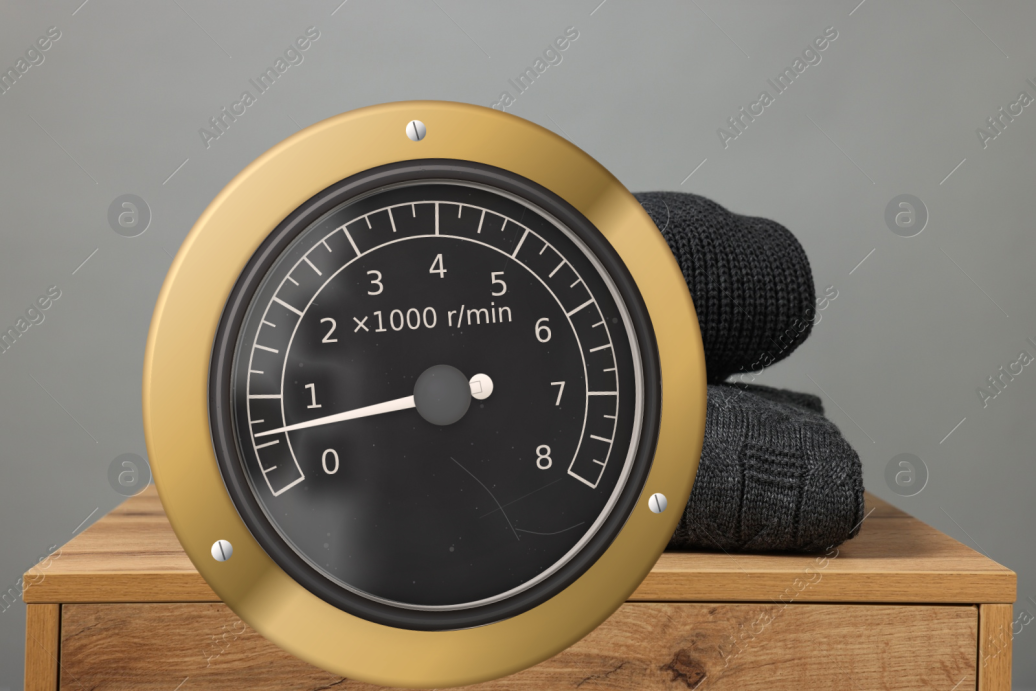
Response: 625 rpm
